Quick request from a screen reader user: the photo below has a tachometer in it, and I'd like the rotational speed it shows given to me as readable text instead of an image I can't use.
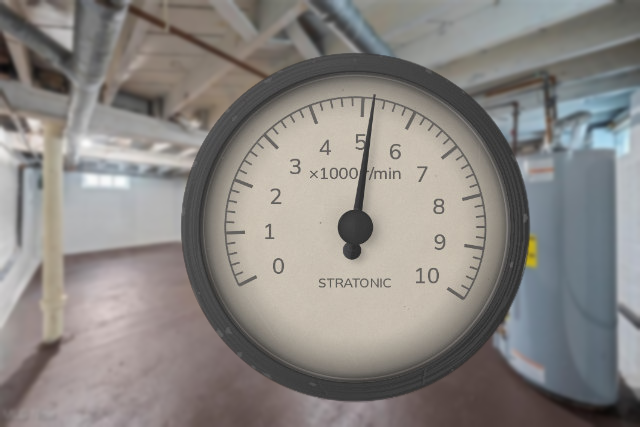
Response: 5200 rpm
